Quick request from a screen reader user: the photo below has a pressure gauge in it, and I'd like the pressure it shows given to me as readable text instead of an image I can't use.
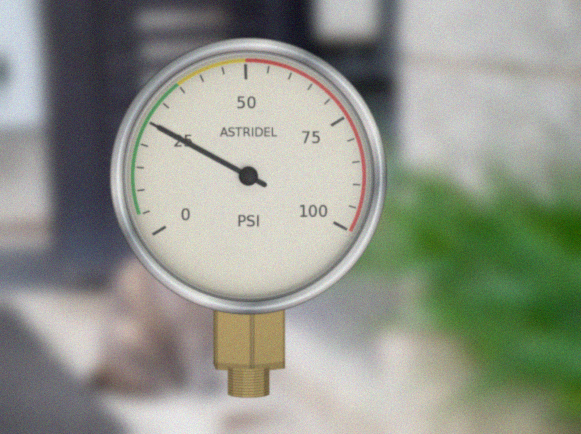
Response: 25 psi
